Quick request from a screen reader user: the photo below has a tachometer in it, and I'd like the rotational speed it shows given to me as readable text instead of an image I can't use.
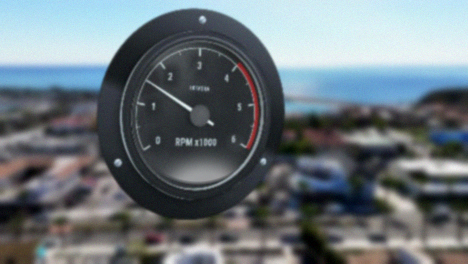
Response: 1500 rpm
